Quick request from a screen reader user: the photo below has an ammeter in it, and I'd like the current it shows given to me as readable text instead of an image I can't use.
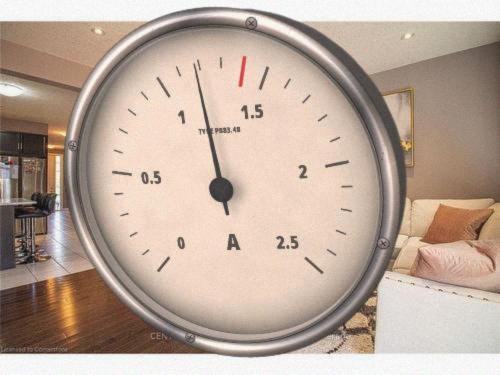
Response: 1.2 A
